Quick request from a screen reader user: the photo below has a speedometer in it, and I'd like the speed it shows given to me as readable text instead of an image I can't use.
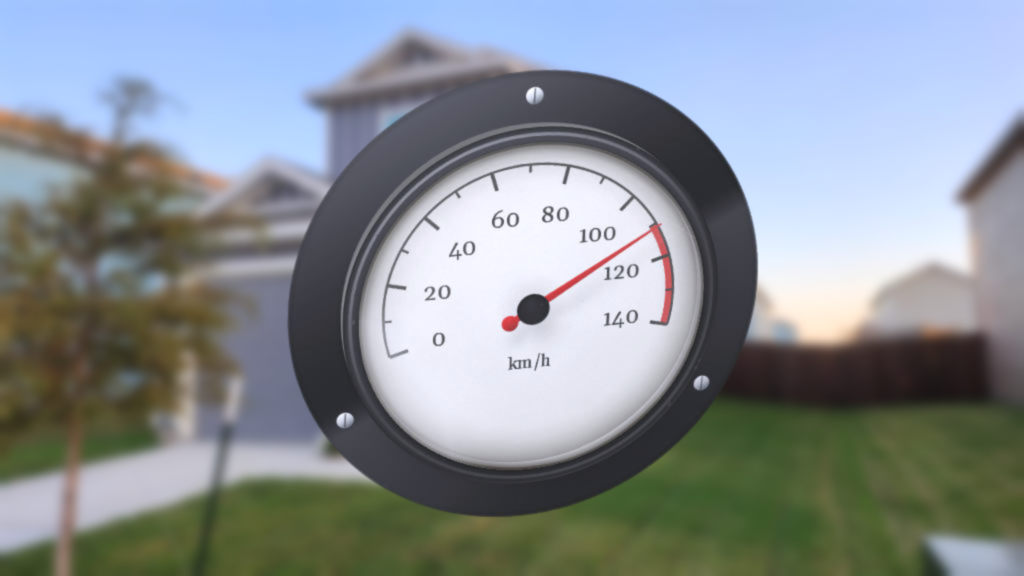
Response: 110 km/h
